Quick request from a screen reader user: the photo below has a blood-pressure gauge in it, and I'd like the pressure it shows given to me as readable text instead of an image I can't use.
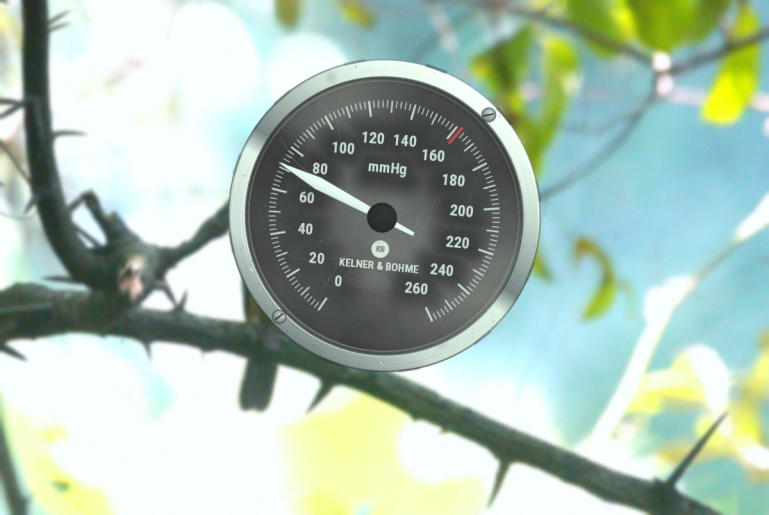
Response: 72 mmHg
